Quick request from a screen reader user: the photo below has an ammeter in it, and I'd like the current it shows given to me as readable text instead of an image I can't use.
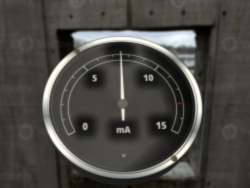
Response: 7.5 mA
